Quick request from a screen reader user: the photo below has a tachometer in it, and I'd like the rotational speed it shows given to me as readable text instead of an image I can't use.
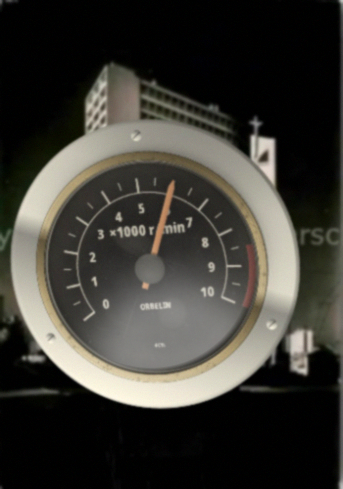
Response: 6000 rpm
